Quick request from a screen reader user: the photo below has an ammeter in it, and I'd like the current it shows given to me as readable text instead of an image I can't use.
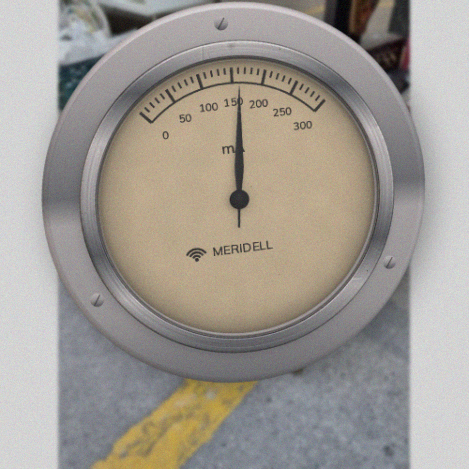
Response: 160 mA
